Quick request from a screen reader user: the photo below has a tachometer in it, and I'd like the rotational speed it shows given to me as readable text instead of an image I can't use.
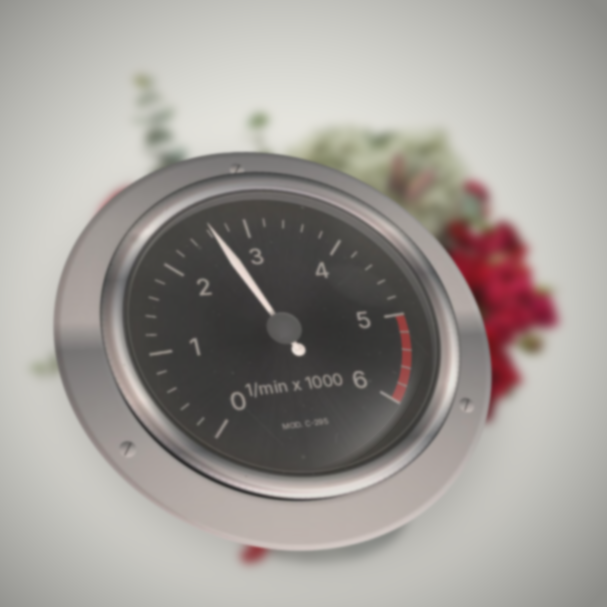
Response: 2600 rpm
